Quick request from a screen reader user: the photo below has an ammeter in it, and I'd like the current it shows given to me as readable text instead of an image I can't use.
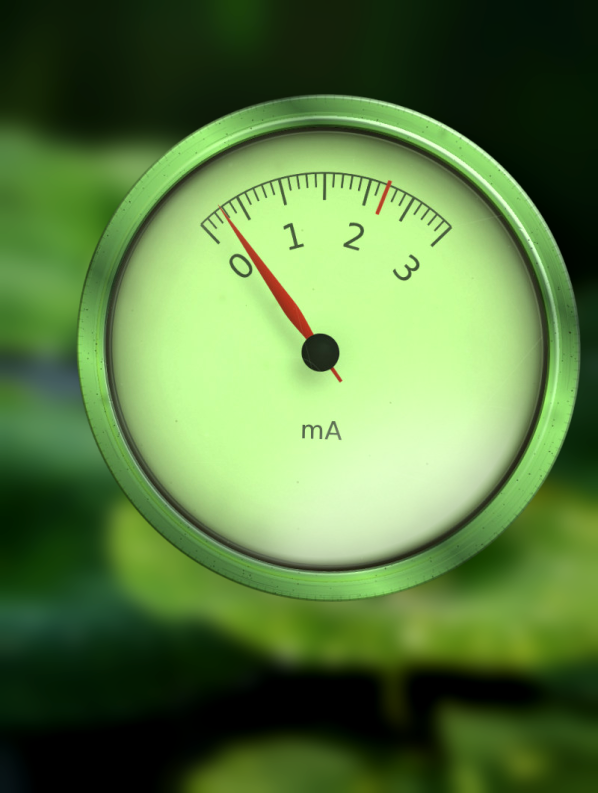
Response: 0.3 mA
